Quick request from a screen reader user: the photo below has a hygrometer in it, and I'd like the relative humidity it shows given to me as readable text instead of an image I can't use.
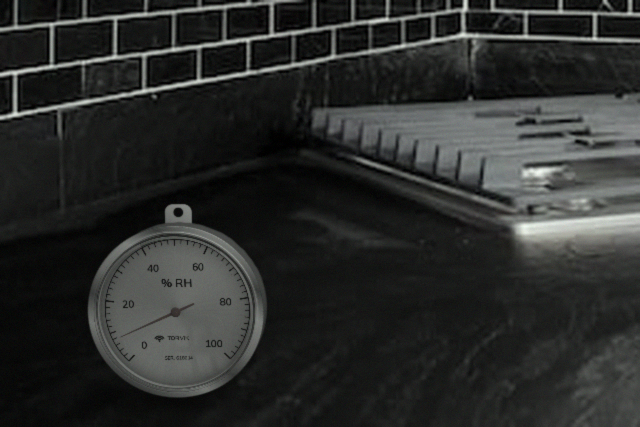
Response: 8 %
